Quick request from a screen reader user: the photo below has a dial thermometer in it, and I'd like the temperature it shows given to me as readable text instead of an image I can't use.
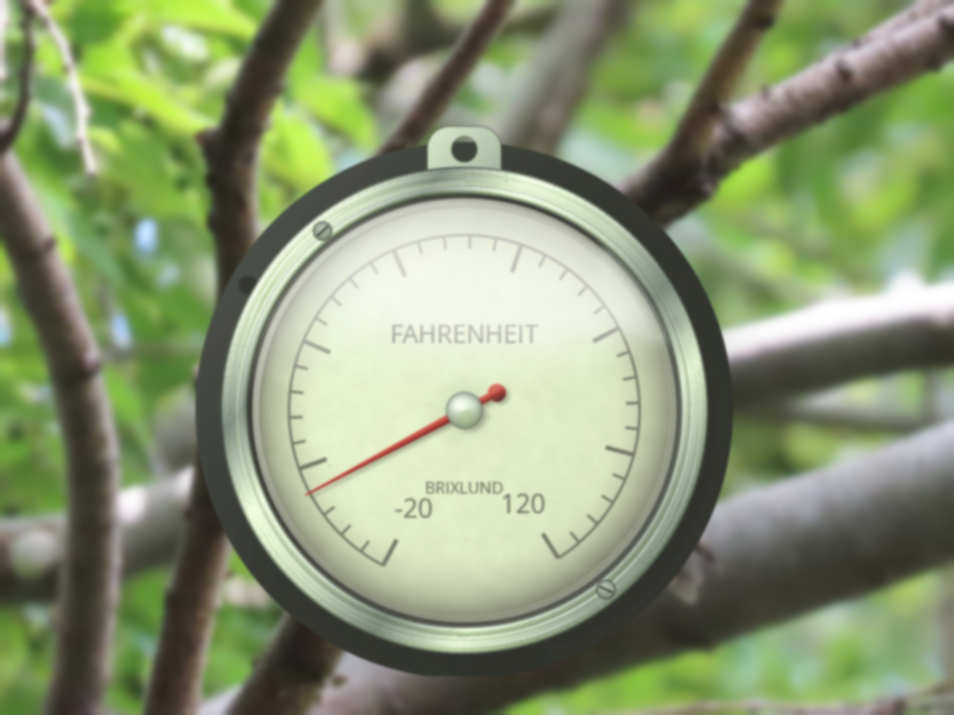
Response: -4 °F
